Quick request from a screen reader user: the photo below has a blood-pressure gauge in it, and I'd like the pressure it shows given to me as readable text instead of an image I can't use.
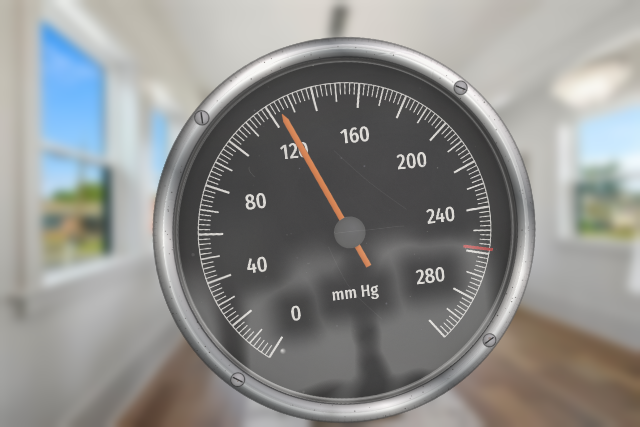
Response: 124 mmHg
